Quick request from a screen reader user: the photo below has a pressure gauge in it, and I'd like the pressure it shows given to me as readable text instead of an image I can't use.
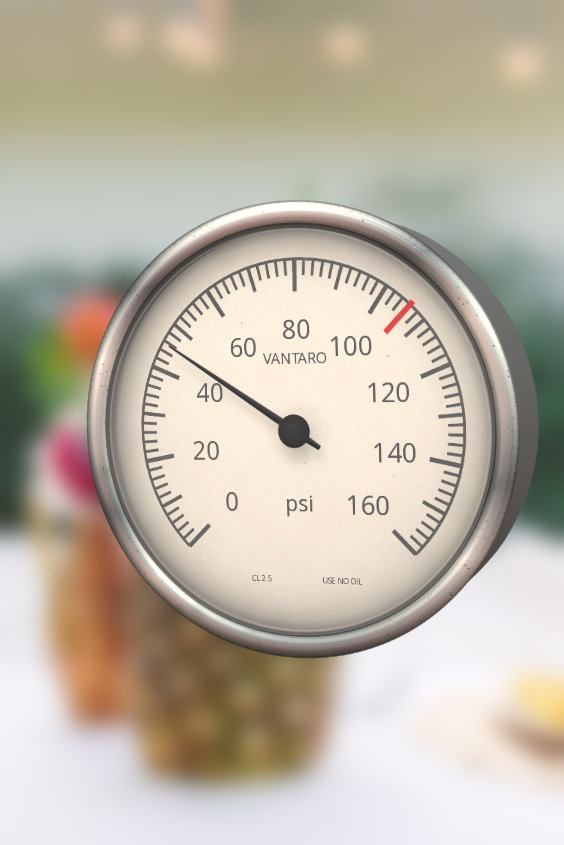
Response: 46 psi
